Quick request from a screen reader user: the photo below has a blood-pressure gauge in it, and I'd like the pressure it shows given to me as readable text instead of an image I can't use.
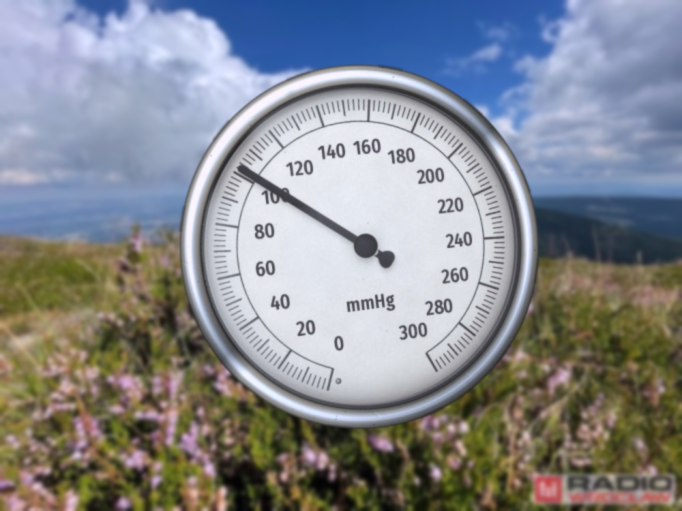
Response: 102 mmHg
